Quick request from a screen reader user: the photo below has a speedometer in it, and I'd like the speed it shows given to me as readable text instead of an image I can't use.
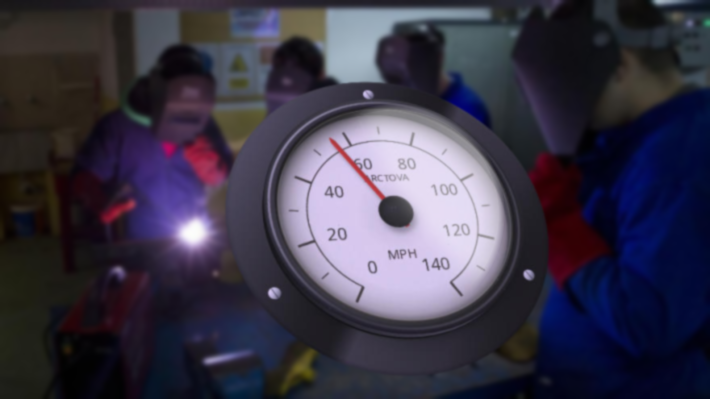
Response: 55 mph
